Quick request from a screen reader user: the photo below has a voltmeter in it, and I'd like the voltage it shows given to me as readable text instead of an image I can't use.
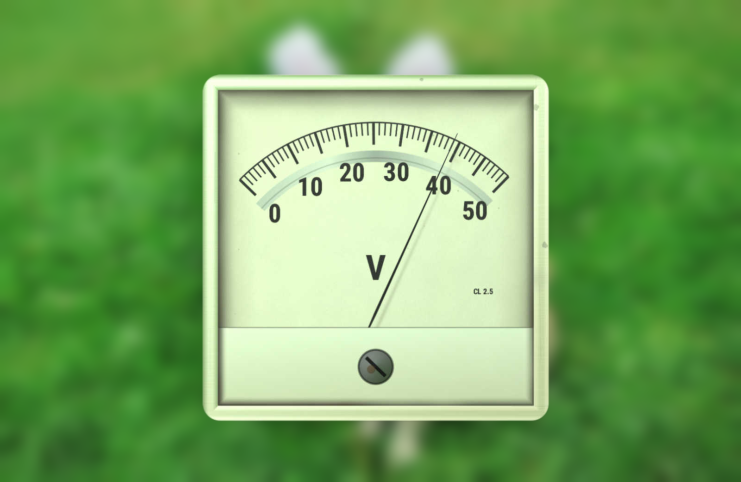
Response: 39 V
